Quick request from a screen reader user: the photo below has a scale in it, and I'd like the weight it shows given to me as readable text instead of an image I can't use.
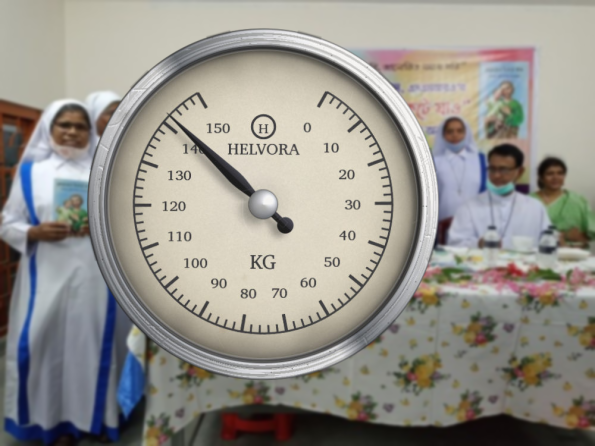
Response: 142 kg
